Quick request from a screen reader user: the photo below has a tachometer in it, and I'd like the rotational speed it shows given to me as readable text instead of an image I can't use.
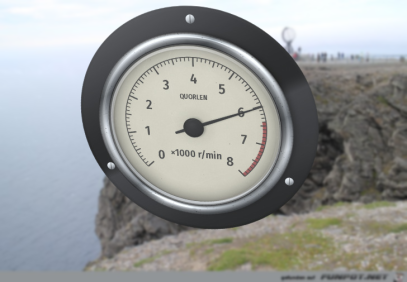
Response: 6000 rpm
